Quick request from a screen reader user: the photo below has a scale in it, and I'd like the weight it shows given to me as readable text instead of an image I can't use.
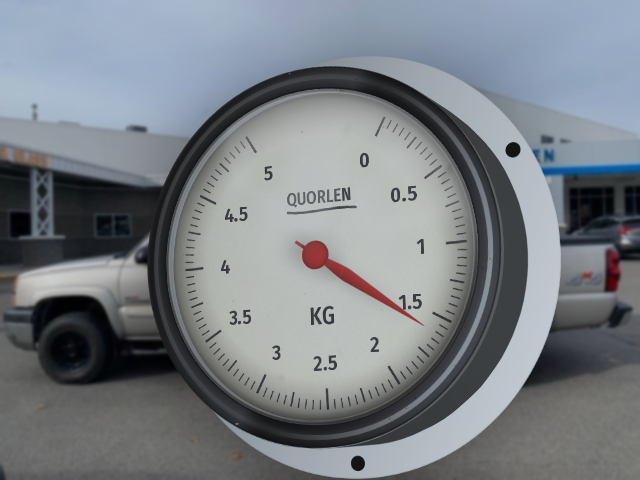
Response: 1.6 kg
